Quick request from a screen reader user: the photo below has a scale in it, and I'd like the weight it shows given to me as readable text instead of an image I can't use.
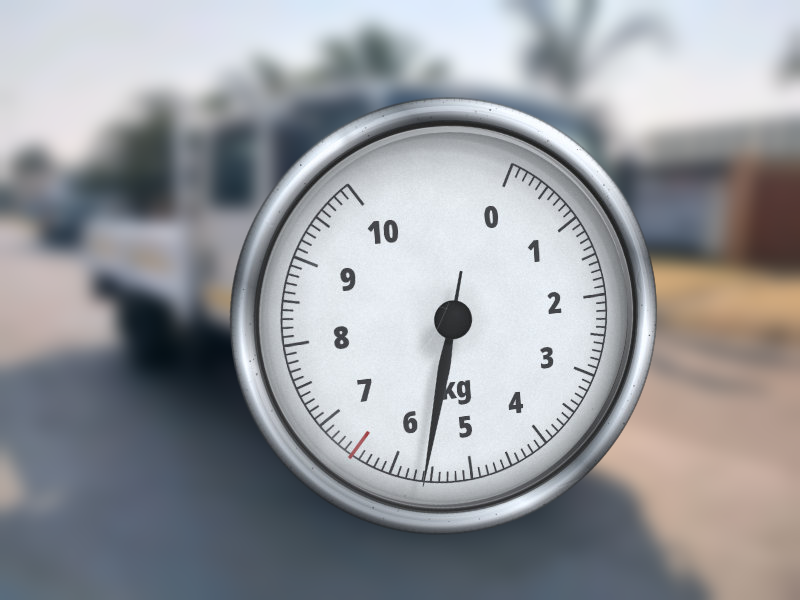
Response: 5.6 kg
